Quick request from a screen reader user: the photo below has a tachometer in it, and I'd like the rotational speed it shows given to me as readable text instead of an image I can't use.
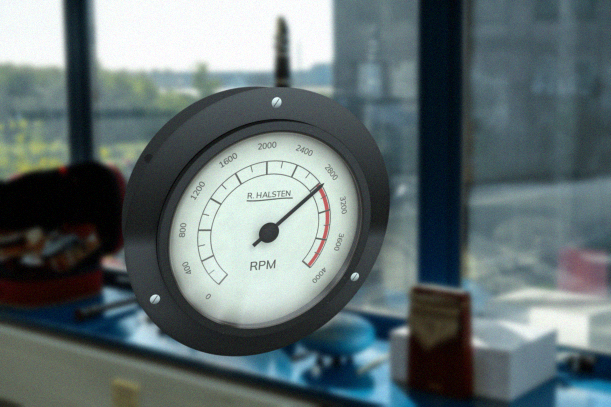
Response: 2800 rpm
